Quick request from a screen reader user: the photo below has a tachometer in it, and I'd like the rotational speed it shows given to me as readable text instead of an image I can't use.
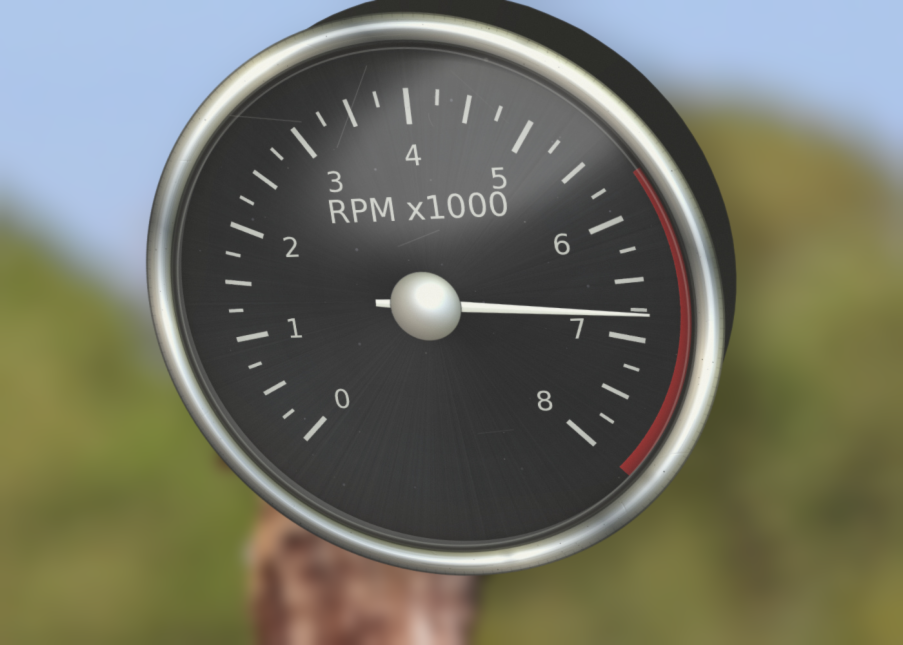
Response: 6750 rpm
